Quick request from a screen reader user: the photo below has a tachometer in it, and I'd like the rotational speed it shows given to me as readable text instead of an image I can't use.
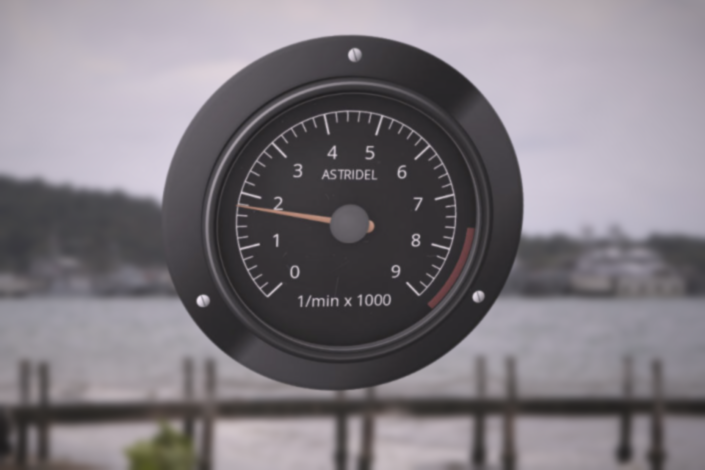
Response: 1800 rpm
